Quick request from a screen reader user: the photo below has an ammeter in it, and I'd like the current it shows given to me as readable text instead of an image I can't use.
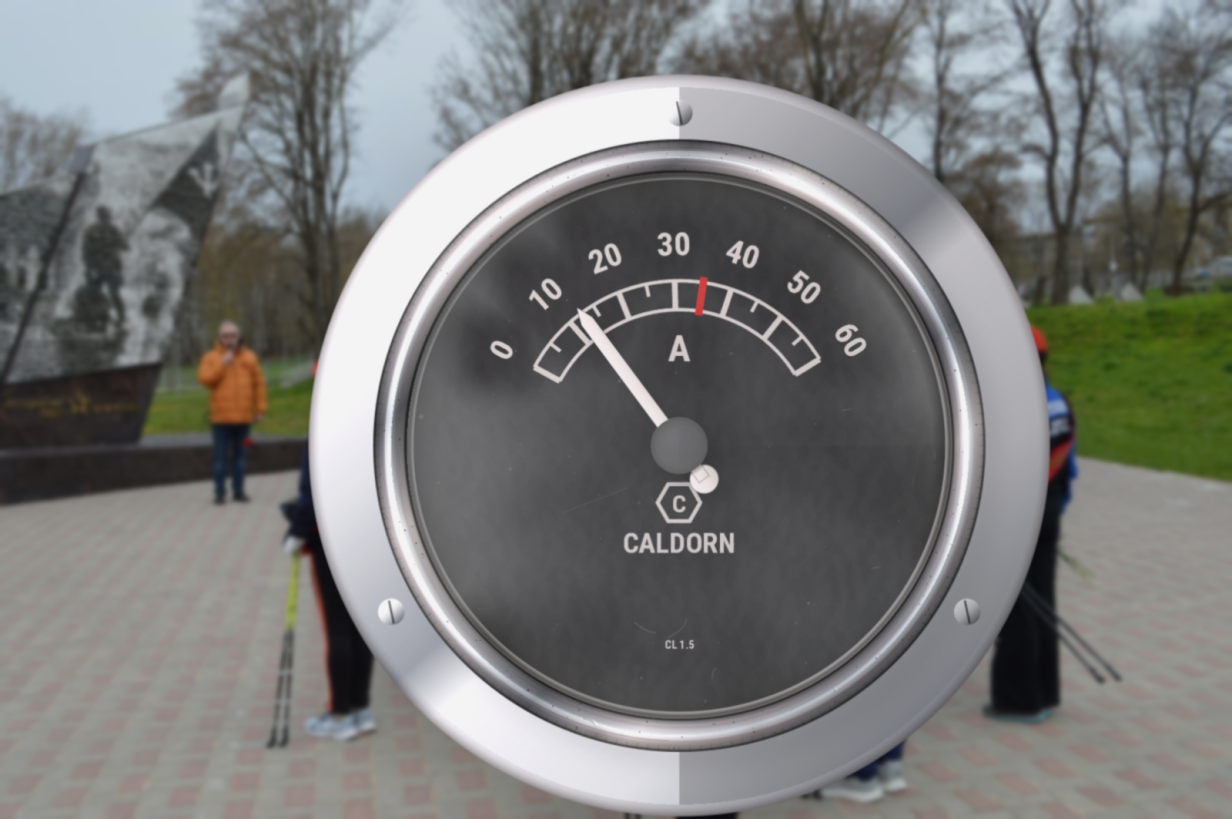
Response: 12.5 A
